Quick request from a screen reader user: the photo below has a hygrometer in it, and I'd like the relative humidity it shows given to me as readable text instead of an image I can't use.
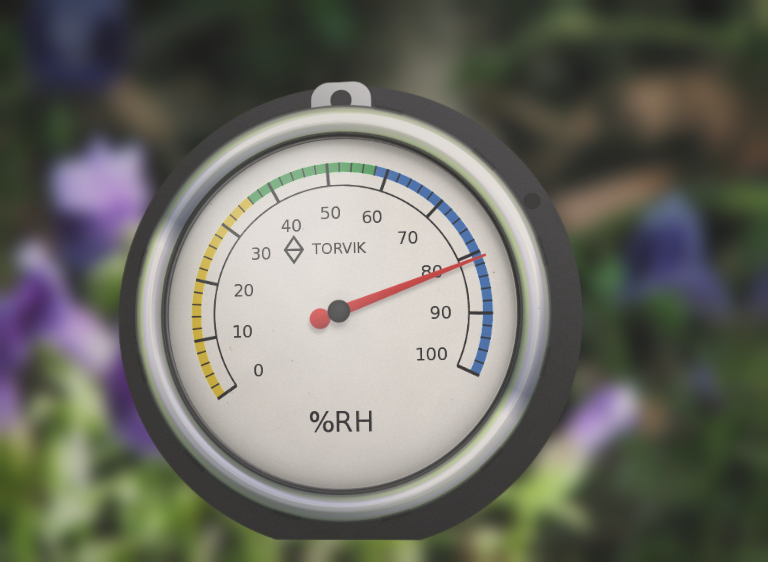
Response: 81 %
